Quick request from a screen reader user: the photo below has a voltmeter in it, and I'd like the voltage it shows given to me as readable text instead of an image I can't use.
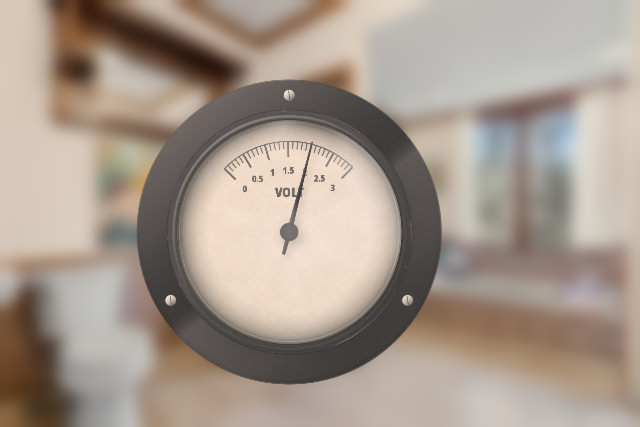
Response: 2 V
